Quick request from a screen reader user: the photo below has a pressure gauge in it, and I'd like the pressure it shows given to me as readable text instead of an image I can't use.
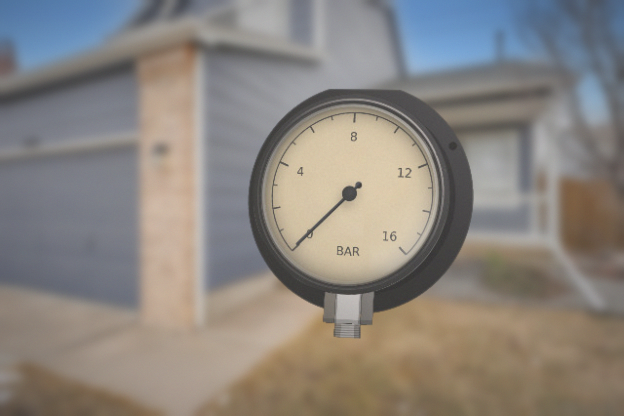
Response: 0 bar
